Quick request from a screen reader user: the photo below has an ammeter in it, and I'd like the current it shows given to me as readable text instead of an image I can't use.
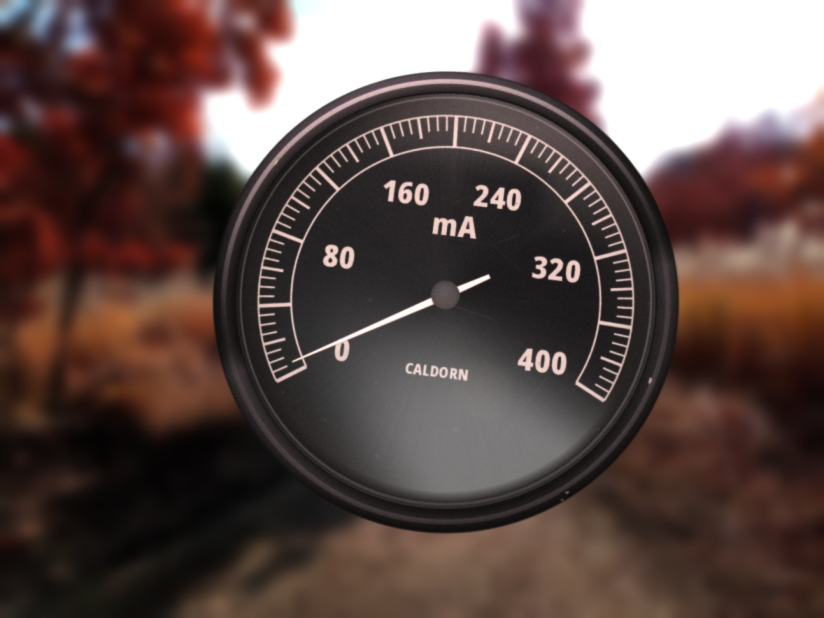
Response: 5 mA
